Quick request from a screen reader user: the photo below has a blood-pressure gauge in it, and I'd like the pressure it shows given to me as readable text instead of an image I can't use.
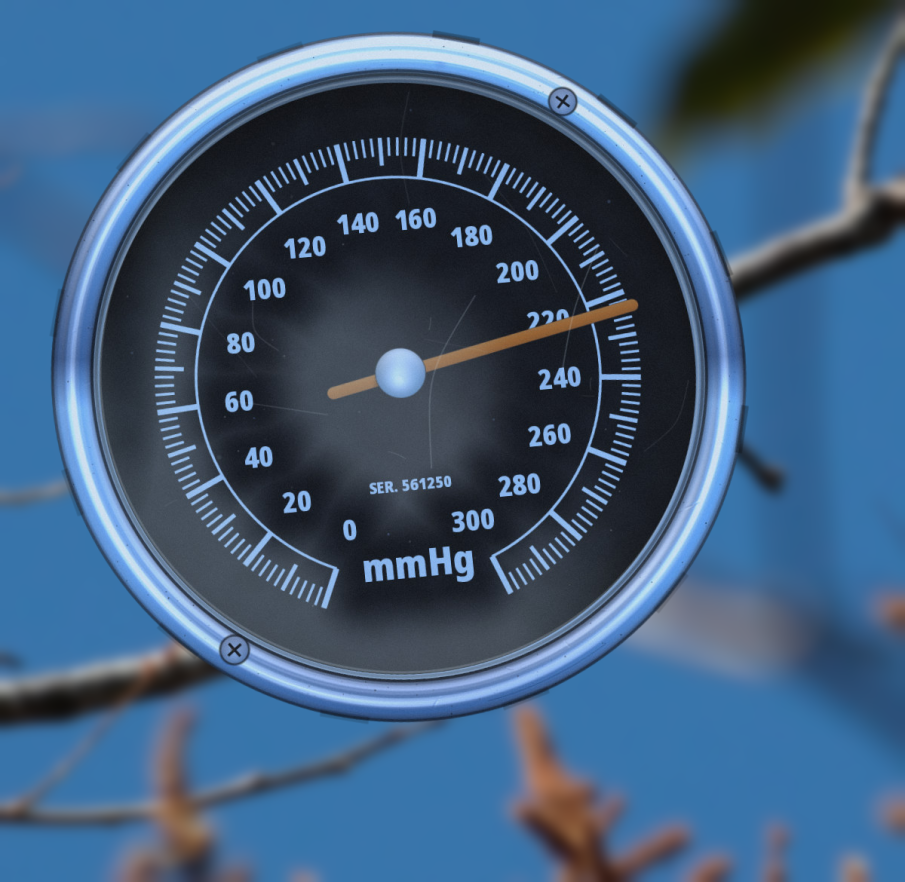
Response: 224 mmHg
